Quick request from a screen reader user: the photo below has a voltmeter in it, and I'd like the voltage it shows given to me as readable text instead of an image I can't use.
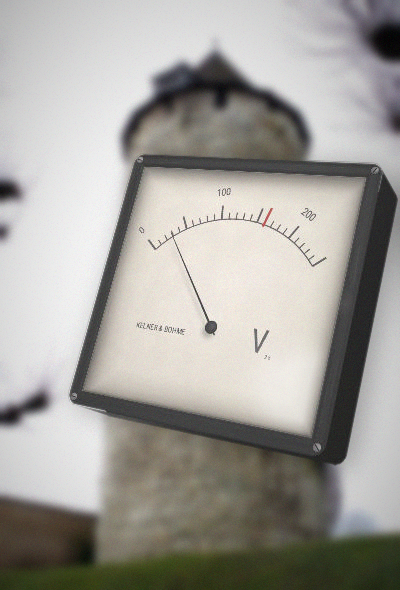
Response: 30 V
